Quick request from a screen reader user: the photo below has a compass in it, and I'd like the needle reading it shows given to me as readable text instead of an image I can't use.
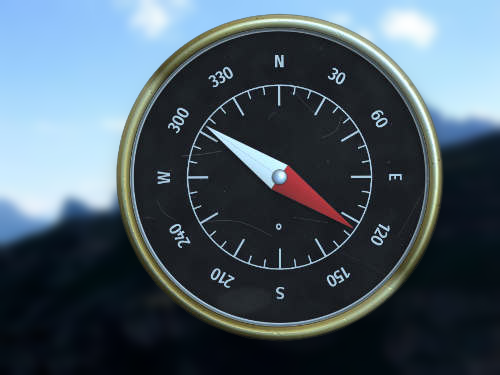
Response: 125 °
